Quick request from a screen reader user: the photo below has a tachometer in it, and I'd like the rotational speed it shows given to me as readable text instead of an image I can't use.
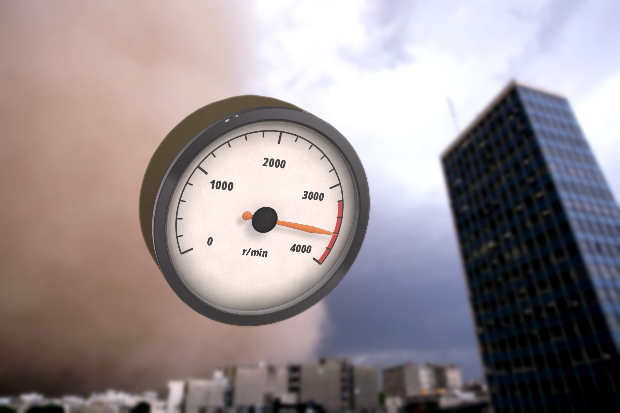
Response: 3600 rpm
